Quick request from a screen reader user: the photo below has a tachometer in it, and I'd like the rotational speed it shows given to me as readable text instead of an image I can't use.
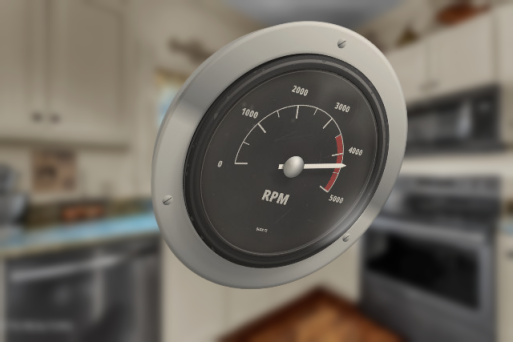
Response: 4250 rpm
